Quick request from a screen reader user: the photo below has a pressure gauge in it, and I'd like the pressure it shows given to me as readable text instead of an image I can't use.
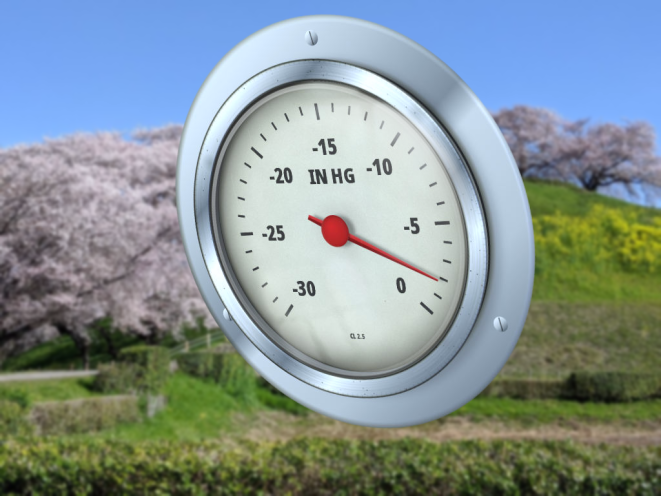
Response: -2 inHg
